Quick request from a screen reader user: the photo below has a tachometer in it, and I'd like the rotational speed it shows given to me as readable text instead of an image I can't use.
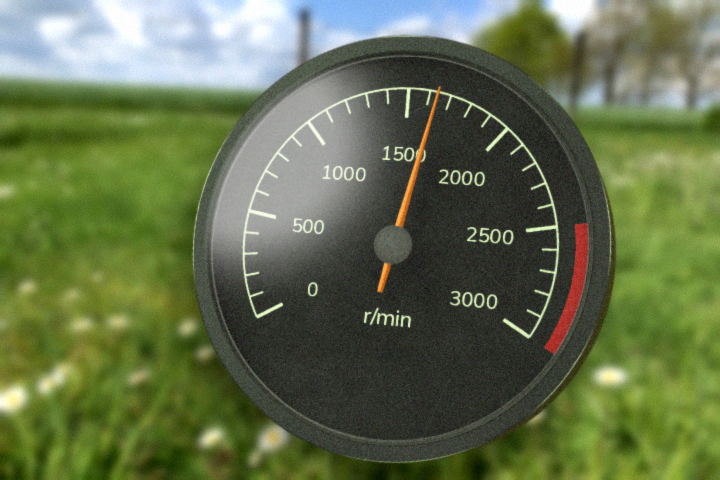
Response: 1650 rpm
